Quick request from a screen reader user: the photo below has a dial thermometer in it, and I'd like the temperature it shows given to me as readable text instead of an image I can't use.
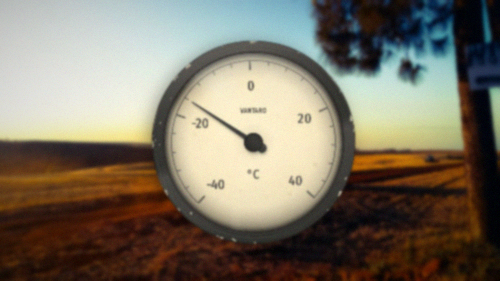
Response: -16 °C
